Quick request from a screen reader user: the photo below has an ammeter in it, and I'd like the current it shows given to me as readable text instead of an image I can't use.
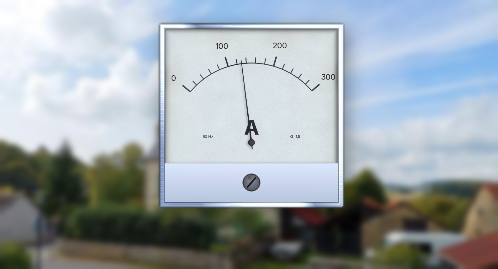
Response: 130 A
